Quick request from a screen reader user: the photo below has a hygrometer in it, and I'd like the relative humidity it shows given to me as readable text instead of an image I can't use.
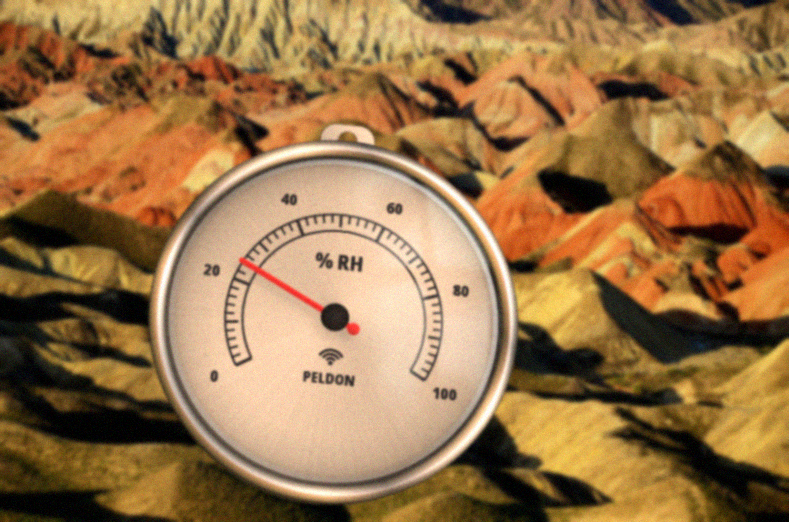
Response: 24 %
